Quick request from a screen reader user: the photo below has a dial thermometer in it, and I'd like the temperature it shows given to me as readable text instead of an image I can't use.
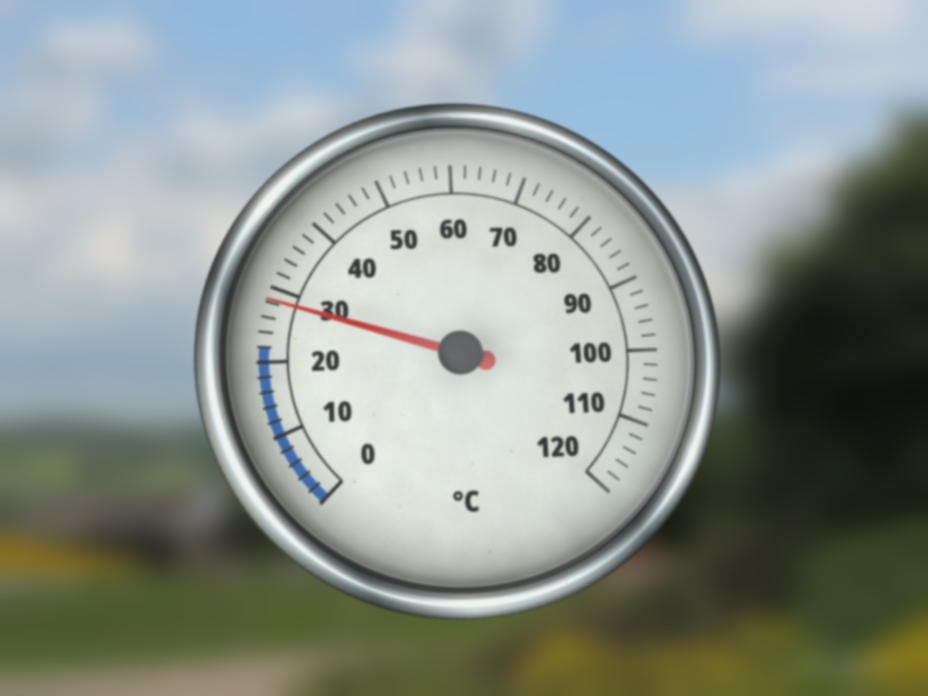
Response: 28 °C
